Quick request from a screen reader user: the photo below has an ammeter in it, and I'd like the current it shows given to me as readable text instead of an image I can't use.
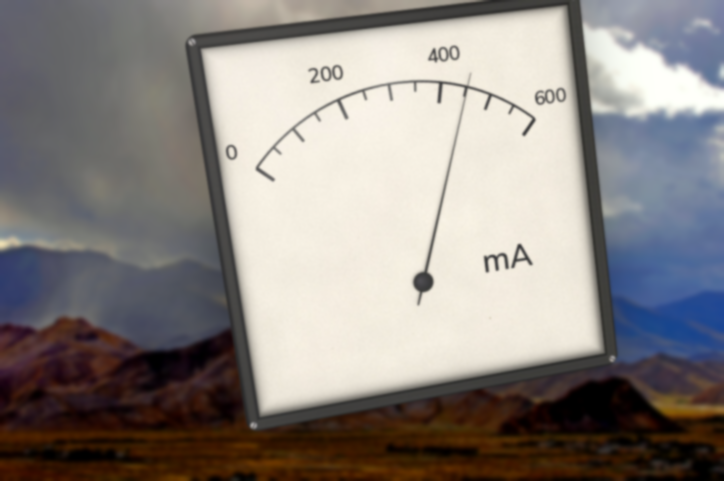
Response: 450 mA
